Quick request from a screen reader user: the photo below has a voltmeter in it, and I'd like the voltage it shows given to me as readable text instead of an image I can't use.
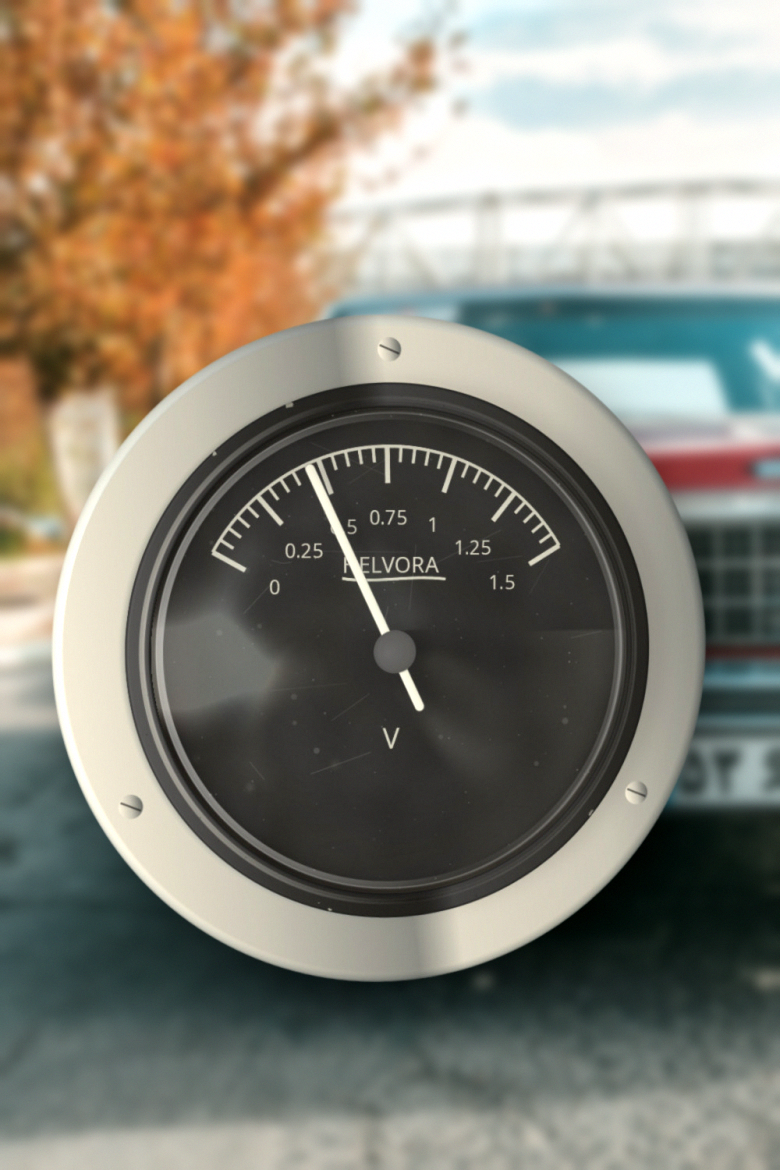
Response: 0.45 V
